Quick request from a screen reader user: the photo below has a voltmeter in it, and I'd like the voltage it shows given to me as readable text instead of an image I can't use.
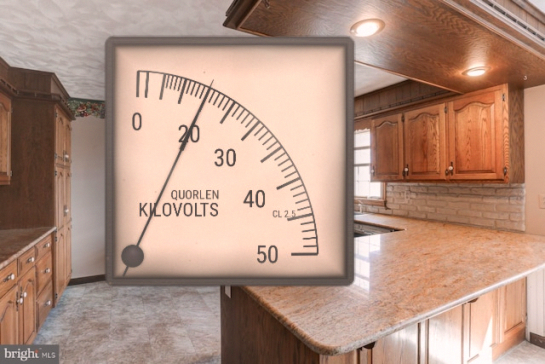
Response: 20 kV
